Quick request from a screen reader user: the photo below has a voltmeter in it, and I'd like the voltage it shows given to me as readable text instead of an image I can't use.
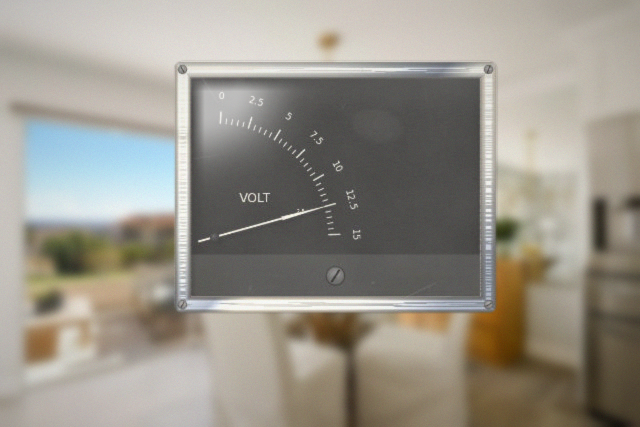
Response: 12.5 V
